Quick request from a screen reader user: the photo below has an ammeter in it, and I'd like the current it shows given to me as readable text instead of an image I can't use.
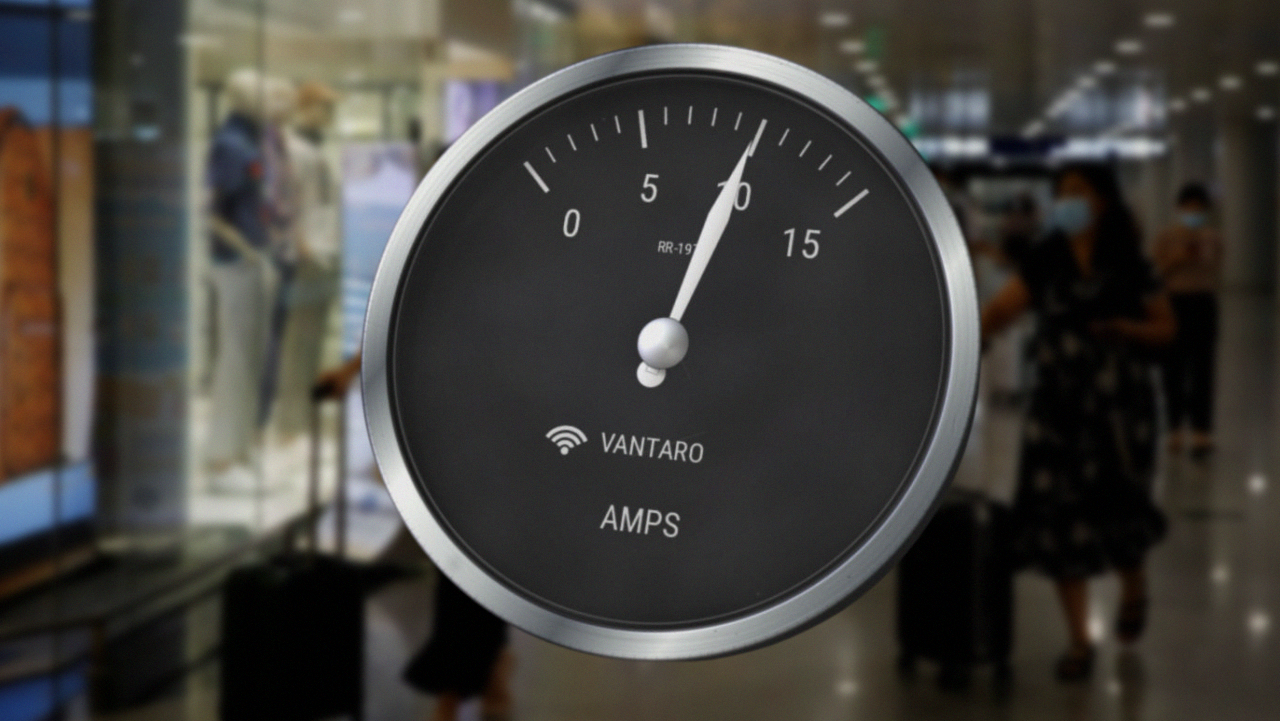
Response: 10 A
